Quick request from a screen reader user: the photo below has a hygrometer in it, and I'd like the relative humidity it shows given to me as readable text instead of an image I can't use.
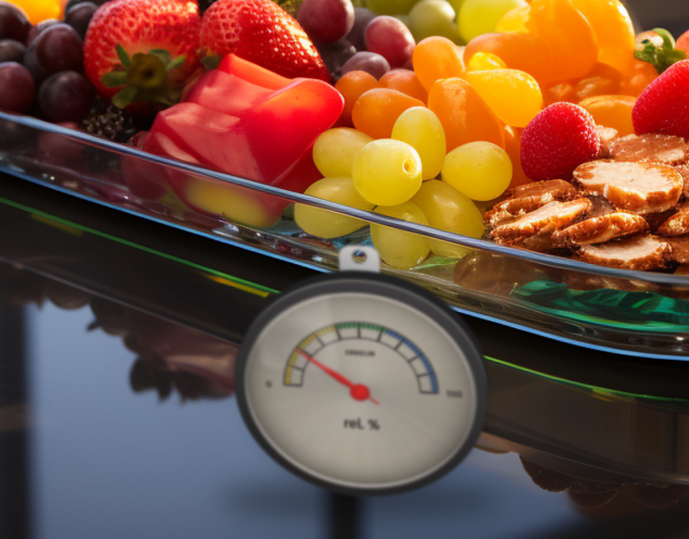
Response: 20 %
